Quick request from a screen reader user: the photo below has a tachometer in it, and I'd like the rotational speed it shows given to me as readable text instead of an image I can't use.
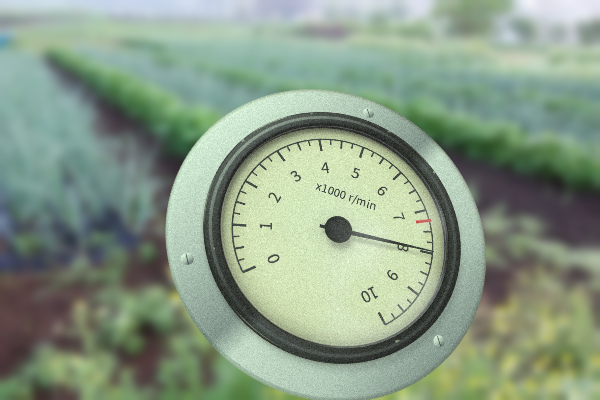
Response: 8000 rpm
